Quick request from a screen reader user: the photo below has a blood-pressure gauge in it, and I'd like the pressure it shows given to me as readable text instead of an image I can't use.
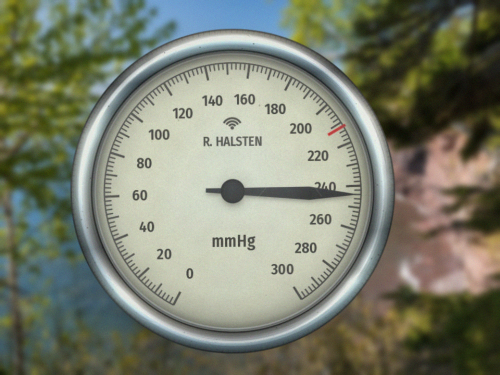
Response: 244 mmHg
